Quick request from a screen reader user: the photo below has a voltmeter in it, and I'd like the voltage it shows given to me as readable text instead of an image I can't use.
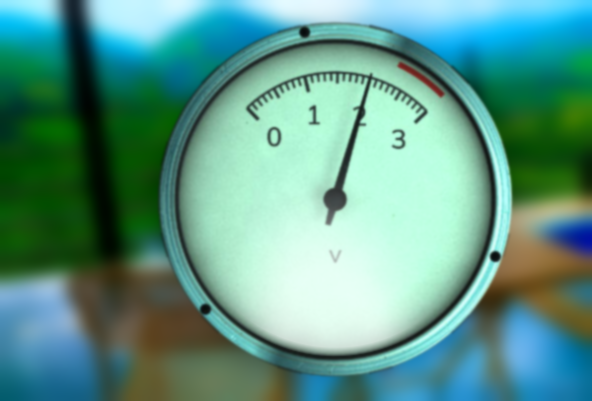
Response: 2 V
